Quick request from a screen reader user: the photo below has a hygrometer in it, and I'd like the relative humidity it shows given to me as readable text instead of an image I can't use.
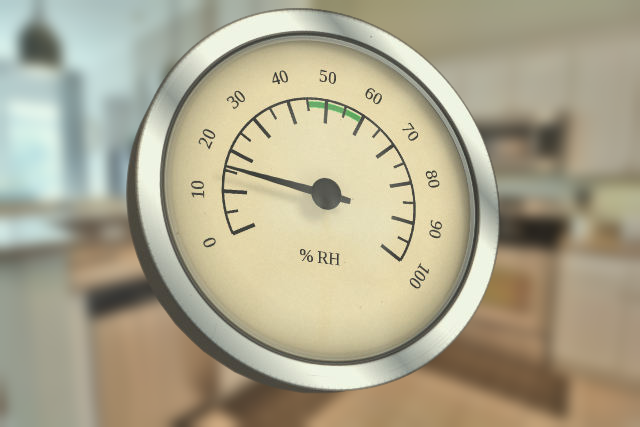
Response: 15 %
